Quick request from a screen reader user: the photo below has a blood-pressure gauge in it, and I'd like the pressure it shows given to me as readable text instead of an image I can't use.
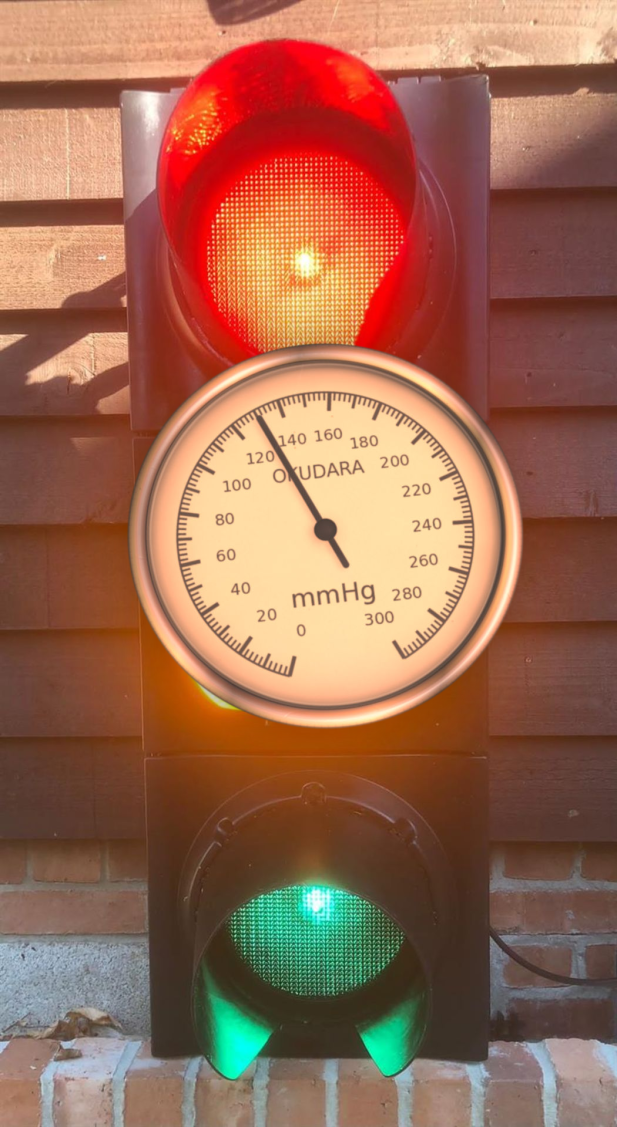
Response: 130 mmHg
